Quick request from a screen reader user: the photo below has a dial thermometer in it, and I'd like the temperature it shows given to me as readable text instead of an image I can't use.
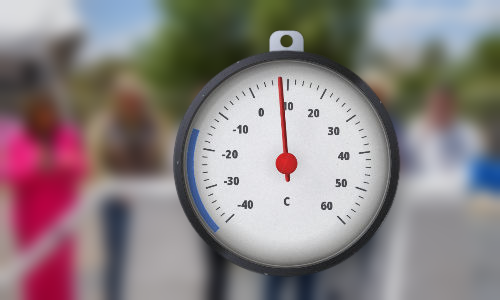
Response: 8 °C
